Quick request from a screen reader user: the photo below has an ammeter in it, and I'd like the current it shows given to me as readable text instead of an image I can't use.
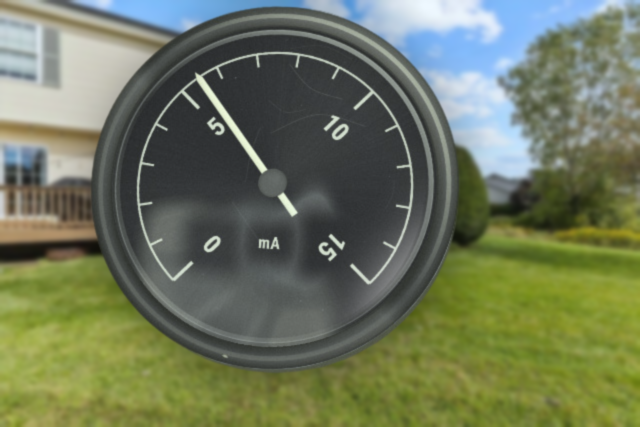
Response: 5.5 mA
